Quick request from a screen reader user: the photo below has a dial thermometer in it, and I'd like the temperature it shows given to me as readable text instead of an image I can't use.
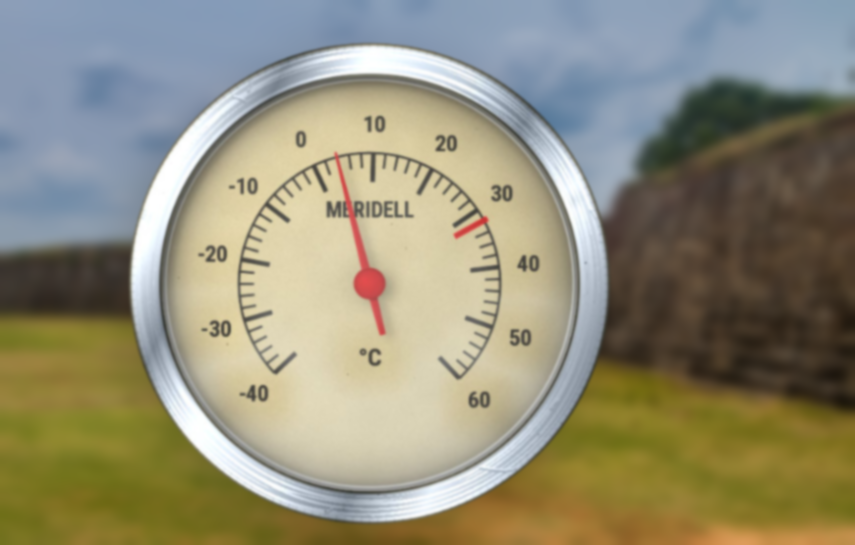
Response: 4 °C
